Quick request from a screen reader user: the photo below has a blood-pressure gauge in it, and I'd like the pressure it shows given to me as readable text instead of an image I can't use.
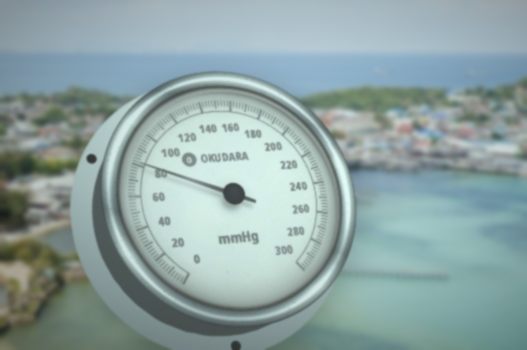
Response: 80 mmHg
